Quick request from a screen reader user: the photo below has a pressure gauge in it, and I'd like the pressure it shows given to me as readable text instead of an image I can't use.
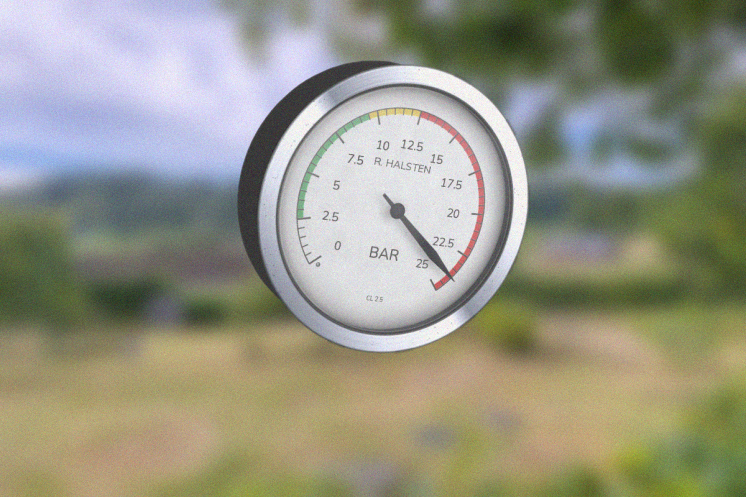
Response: 24 bar
